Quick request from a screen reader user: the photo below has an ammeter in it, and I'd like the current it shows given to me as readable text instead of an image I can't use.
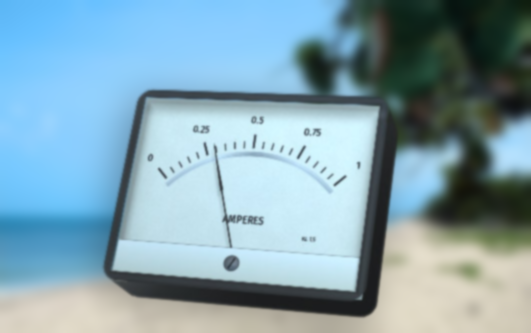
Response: 0.3 A
